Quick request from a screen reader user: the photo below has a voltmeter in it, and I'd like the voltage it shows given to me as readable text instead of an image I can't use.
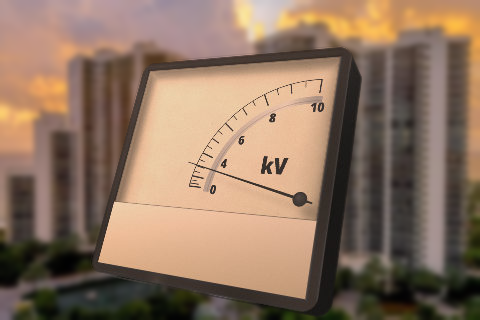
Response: 3 kV
